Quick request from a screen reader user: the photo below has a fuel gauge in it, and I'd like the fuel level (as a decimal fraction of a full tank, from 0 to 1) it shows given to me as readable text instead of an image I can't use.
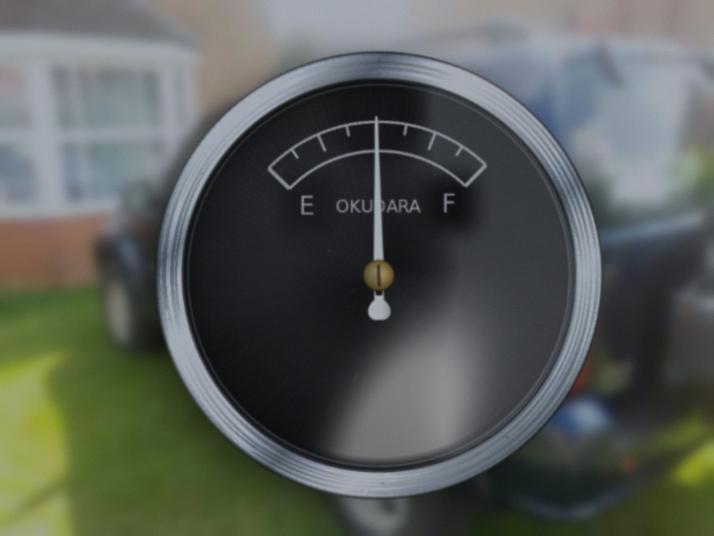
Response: 0.5
